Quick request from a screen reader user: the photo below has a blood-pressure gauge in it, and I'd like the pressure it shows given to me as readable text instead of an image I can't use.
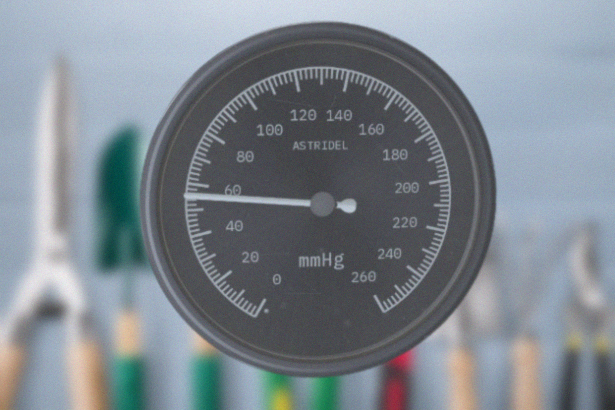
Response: 56 mmHg
